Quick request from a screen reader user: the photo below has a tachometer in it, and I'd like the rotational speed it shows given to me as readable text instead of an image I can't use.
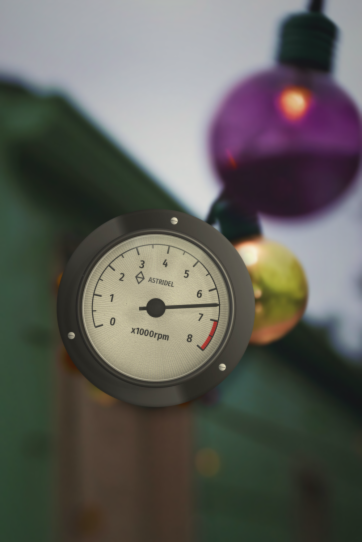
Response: 6500 rpm
